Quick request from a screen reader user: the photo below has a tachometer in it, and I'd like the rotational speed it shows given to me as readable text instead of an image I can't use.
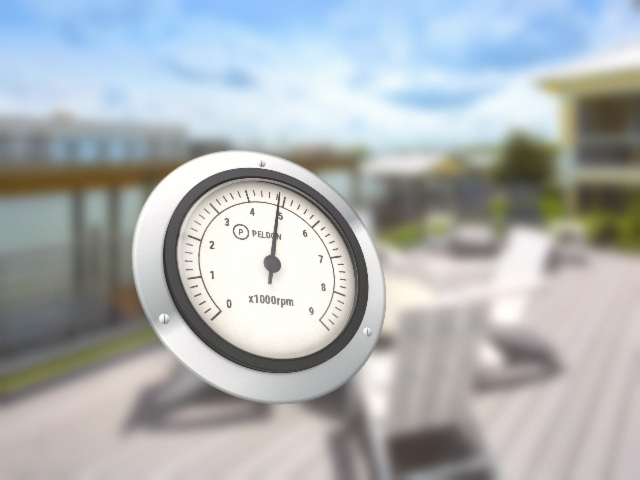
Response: 4800 rpm
